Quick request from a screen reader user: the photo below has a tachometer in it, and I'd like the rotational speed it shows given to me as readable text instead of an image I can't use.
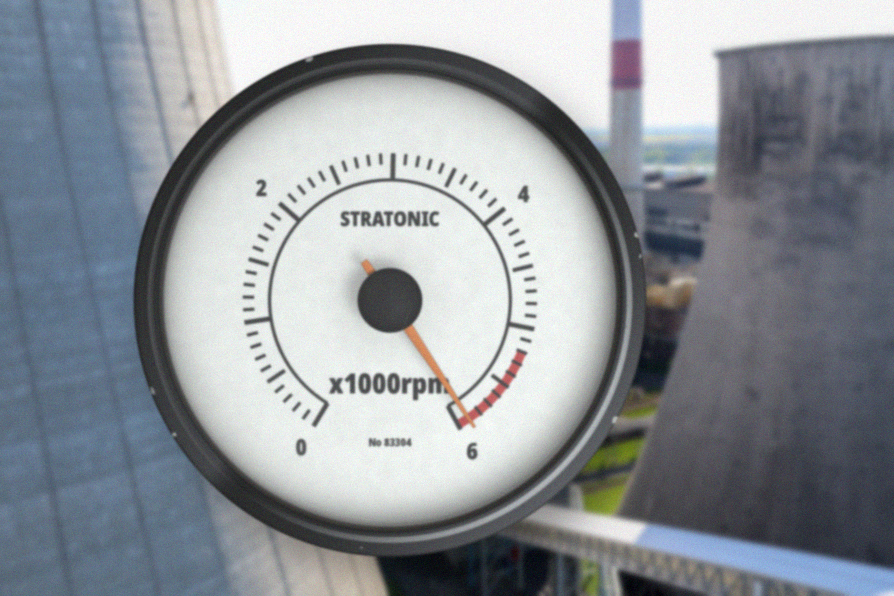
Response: 5900 rpm
